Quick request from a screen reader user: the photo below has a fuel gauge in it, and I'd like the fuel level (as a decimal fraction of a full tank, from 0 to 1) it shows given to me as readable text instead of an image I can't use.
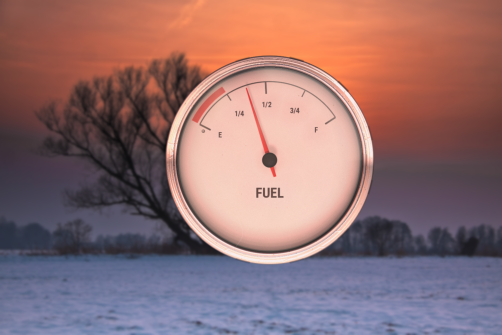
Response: 0.375
